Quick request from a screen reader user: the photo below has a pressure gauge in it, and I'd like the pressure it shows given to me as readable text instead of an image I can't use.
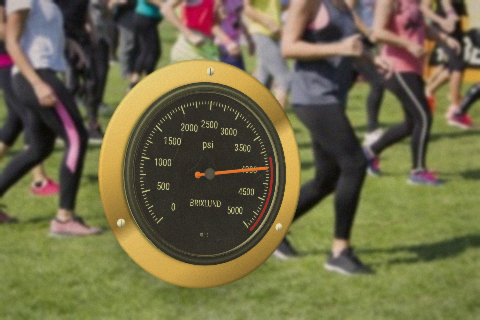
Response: 4000 psi
